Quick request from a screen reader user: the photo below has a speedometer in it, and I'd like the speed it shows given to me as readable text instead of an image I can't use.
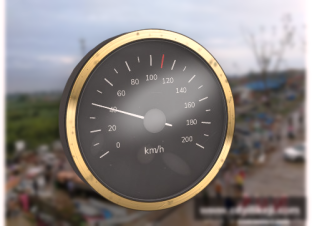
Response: 40 km/h
